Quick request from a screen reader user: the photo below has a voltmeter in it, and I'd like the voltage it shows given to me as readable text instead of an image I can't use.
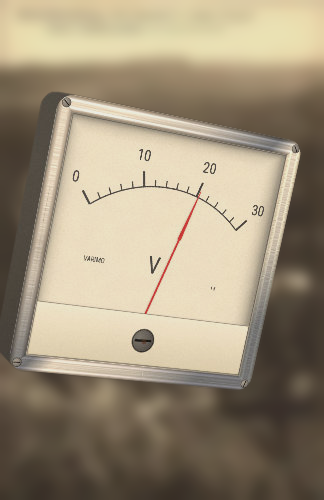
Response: 20 V
